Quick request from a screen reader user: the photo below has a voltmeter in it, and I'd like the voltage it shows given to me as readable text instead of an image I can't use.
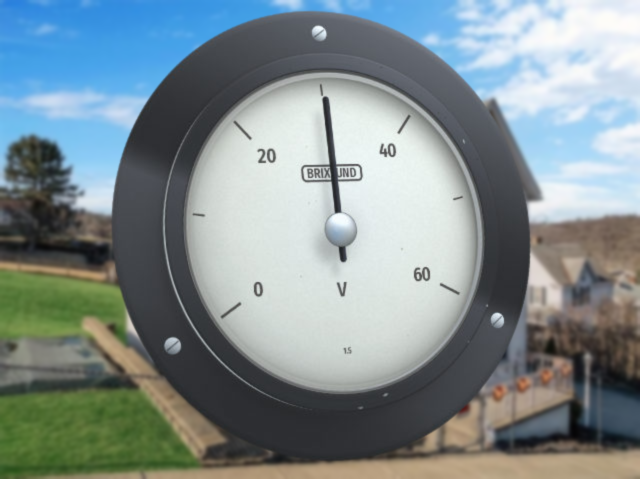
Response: 30 V
